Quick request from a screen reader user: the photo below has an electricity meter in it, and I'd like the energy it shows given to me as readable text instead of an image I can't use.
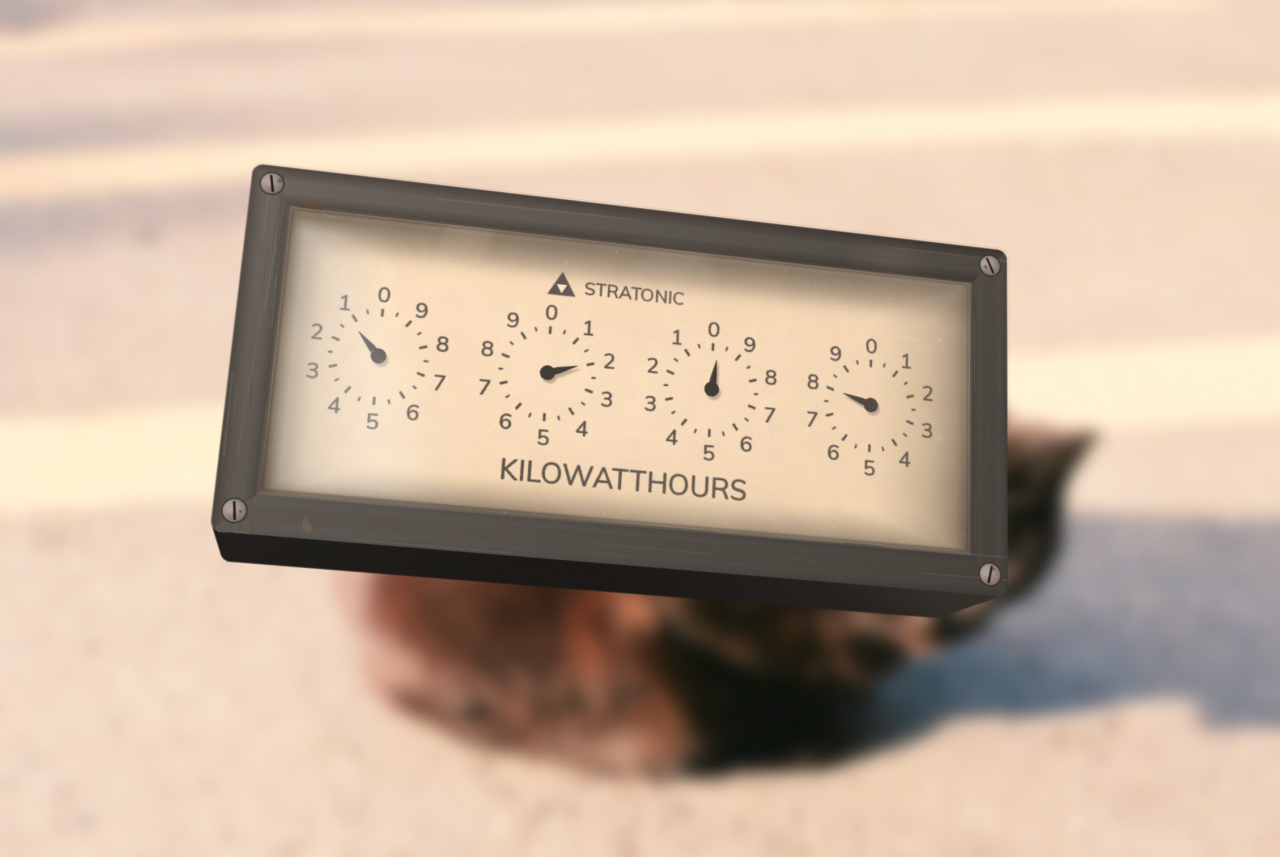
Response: 1198 kWh
